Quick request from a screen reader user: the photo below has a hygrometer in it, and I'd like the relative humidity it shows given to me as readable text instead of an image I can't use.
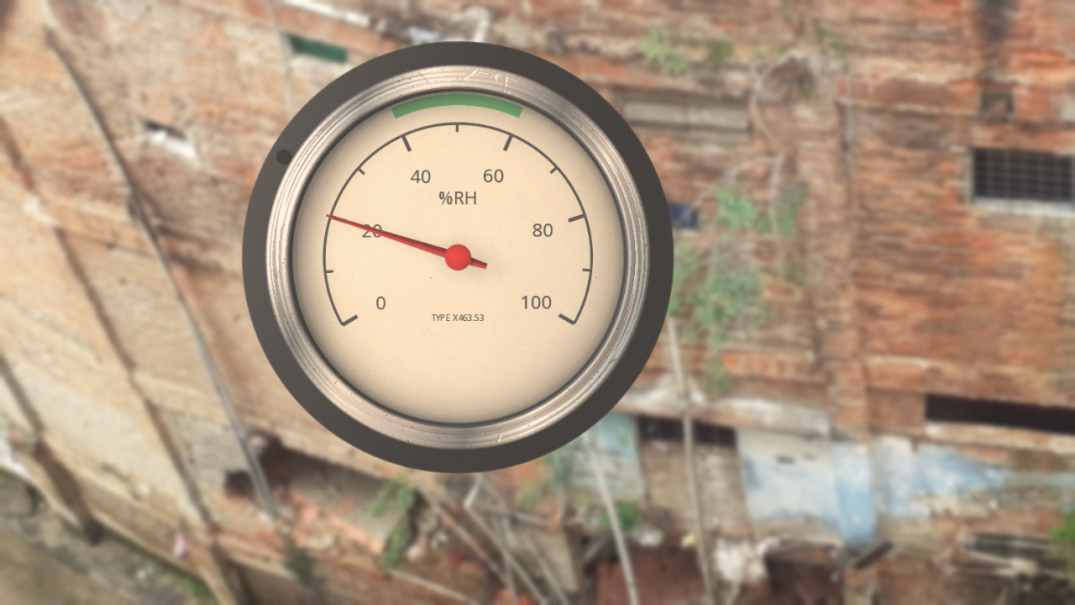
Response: 20 %
